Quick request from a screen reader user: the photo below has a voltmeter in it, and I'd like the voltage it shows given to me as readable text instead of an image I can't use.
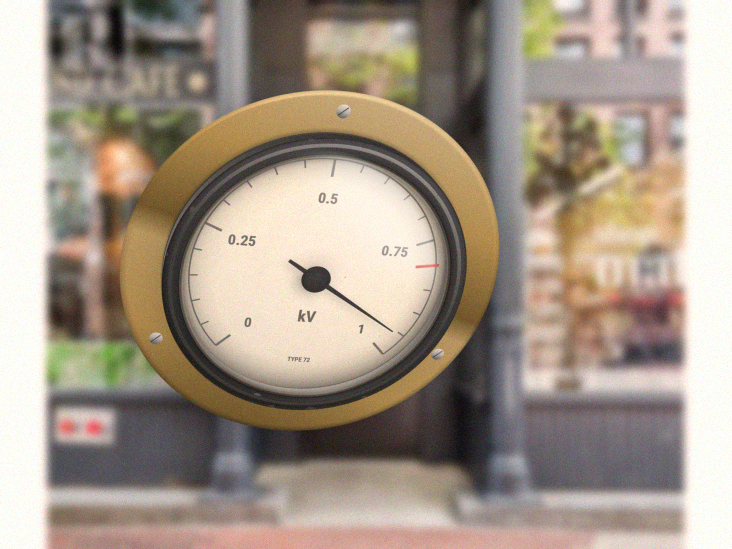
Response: 0.95 kV
